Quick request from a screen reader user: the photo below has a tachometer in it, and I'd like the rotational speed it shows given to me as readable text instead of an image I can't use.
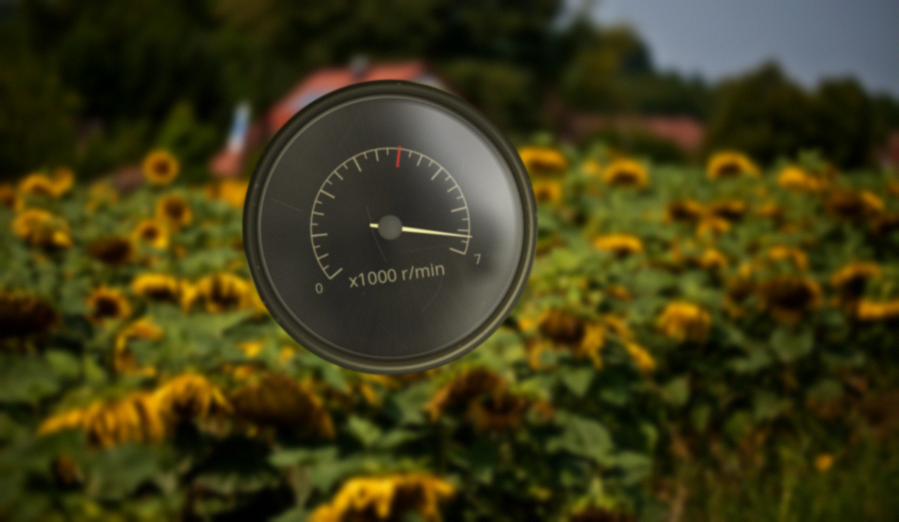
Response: 6625 rpm
